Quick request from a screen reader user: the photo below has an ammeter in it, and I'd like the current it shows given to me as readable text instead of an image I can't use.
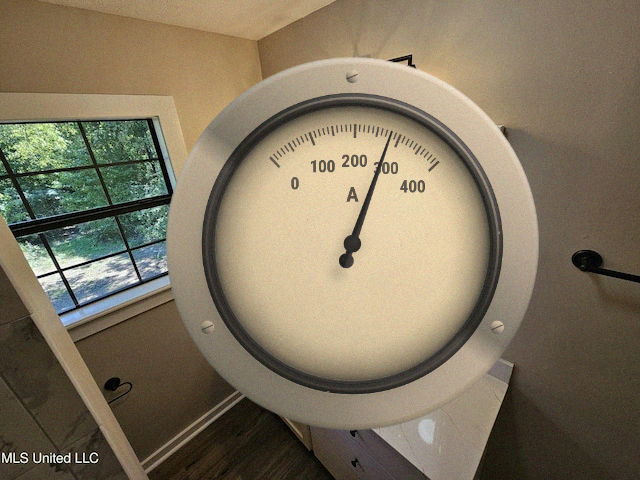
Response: 280 A
